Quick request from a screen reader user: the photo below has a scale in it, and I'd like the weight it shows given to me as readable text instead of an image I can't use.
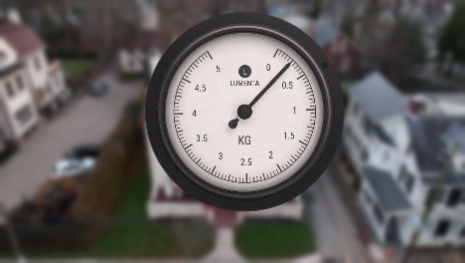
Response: 0.25 kg
